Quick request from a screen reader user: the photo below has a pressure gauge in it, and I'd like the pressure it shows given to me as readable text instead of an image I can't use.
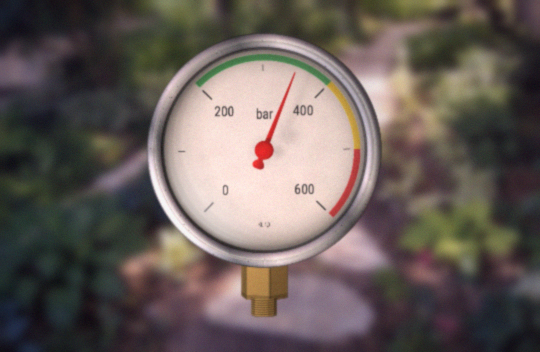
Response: 350 bar
